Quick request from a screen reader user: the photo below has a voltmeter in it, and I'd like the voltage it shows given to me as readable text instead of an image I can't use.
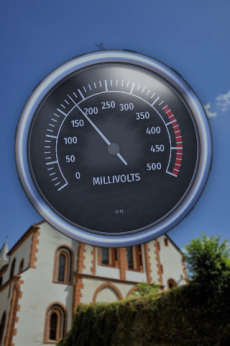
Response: 180 mV
